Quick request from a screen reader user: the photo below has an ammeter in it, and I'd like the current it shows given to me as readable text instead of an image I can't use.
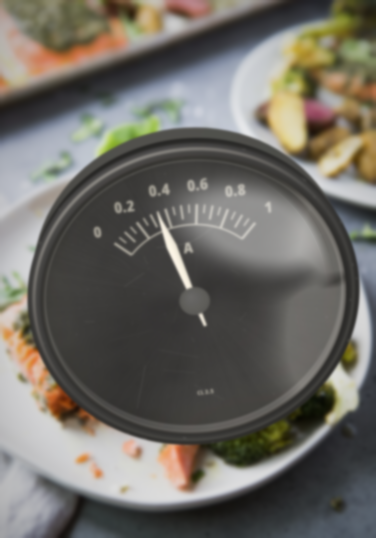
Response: 0.35 A
